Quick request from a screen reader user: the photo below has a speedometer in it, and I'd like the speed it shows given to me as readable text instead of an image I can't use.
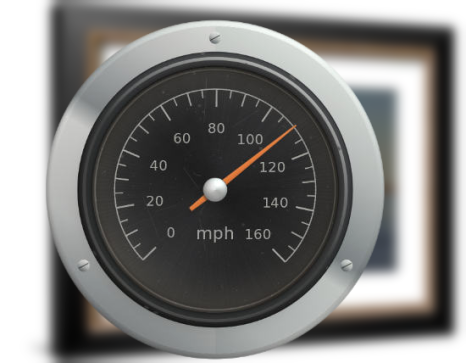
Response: 110 mph
